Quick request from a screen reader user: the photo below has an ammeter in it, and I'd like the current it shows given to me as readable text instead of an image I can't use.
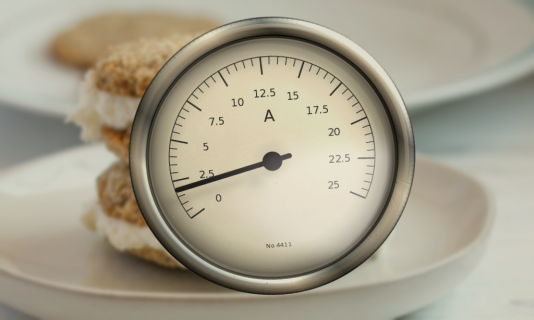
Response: 2 A
